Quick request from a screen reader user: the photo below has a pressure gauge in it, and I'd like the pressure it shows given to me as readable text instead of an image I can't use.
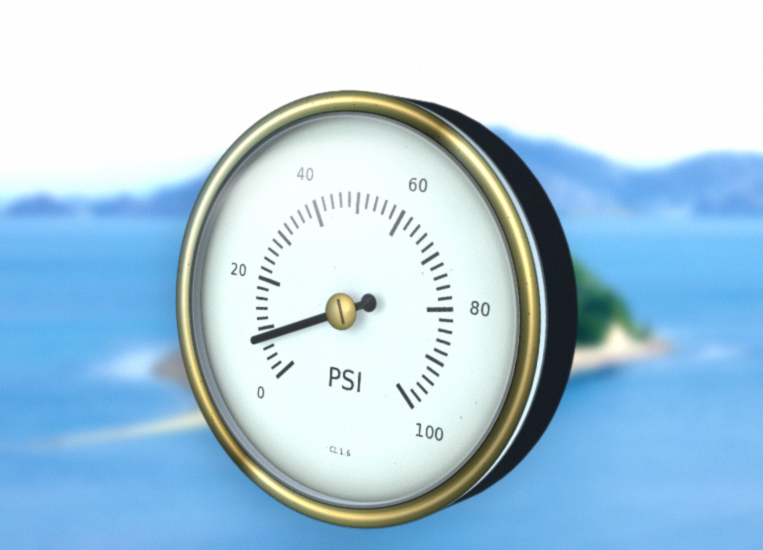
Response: 8 psi
